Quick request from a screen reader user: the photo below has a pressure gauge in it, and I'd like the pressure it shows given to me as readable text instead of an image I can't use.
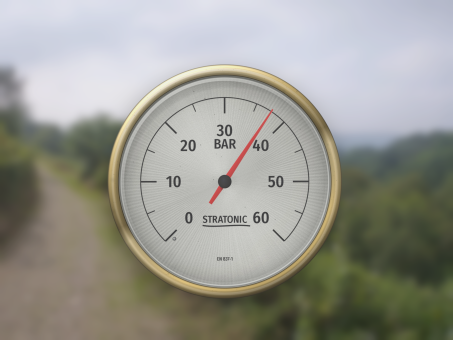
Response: 37.5 bar
